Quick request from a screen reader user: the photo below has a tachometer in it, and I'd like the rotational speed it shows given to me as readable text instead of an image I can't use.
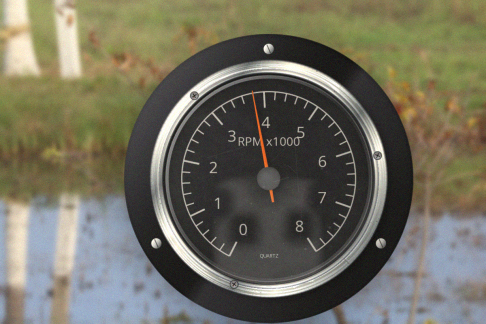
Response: 3800 rpm
